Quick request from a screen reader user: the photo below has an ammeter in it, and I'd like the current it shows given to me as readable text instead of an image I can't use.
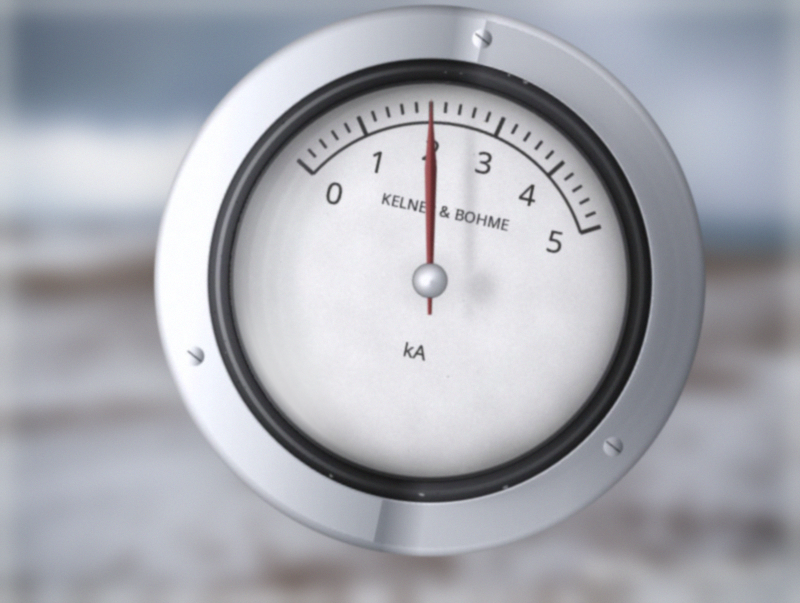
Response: 2 kA
